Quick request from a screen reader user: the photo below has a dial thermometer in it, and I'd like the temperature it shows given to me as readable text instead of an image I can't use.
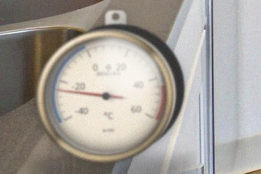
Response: -24 °C
